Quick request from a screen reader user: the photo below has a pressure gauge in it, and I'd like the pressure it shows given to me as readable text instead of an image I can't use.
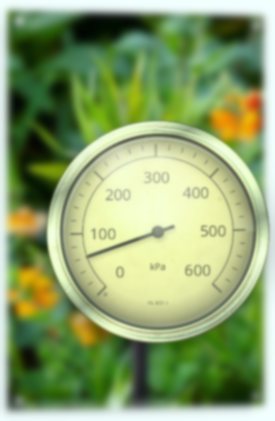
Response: 60 kPa
